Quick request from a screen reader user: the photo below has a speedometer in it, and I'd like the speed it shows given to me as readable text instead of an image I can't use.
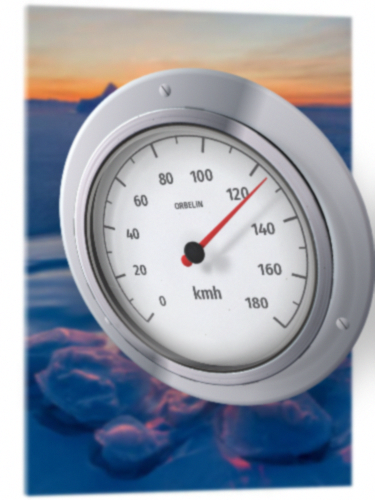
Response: 125 km/h
